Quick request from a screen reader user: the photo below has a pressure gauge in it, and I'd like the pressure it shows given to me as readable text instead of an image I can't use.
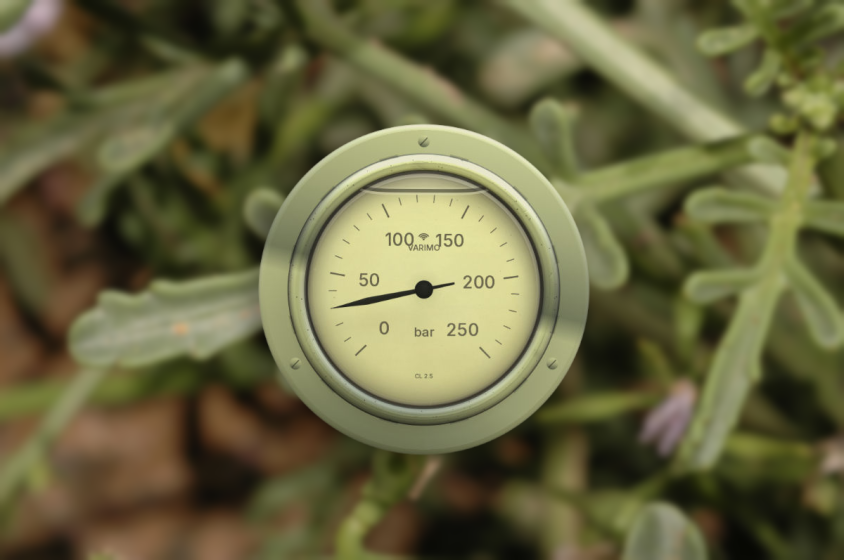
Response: 30 bar
